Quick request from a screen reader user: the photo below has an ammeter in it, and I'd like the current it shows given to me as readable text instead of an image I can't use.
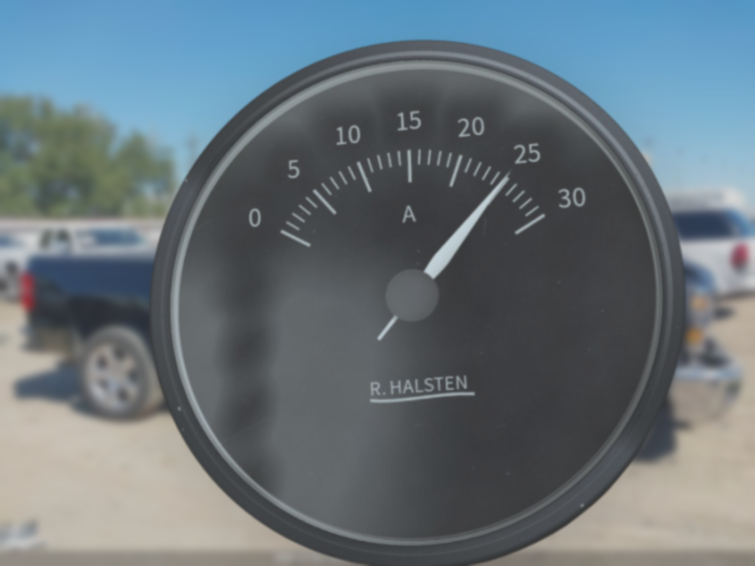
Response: 25 A
